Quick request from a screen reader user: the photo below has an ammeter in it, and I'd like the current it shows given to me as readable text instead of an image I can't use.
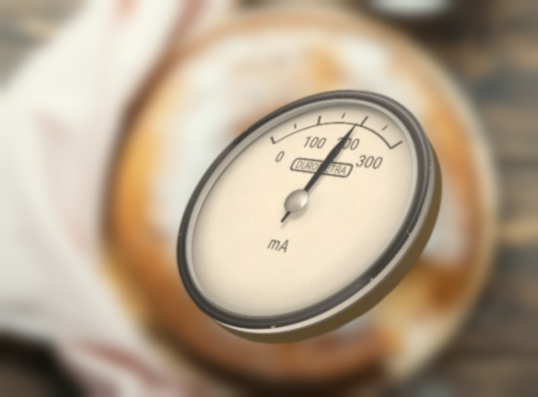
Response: 200 mA
